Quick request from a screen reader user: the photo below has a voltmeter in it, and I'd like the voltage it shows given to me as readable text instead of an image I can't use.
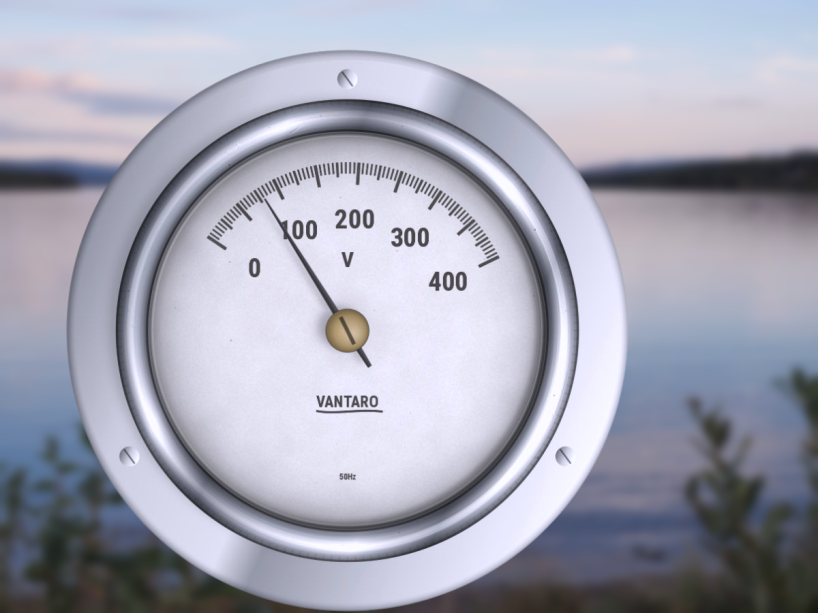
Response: 80 V
